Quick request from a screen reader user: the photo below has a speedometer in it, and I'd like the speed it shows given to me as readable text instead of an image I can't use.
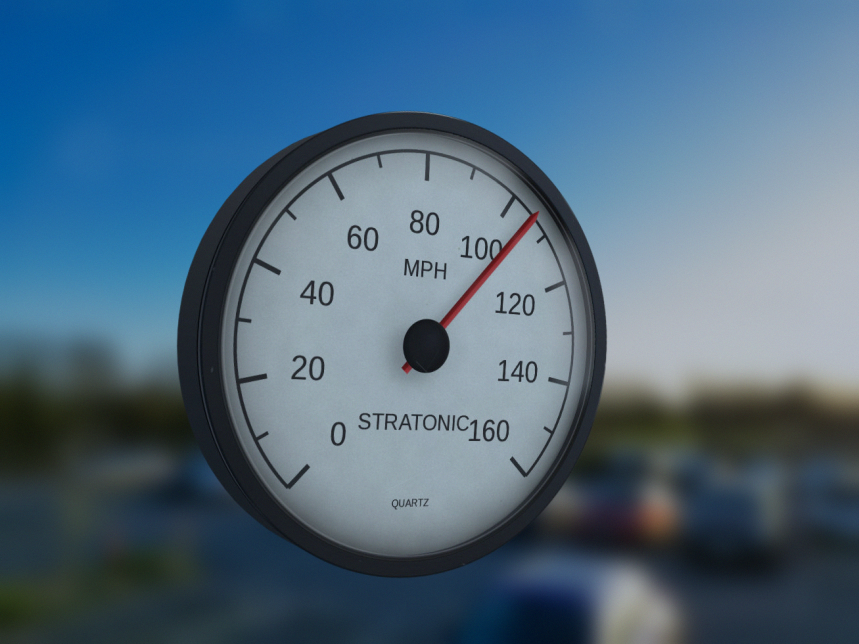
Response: 105 mph
